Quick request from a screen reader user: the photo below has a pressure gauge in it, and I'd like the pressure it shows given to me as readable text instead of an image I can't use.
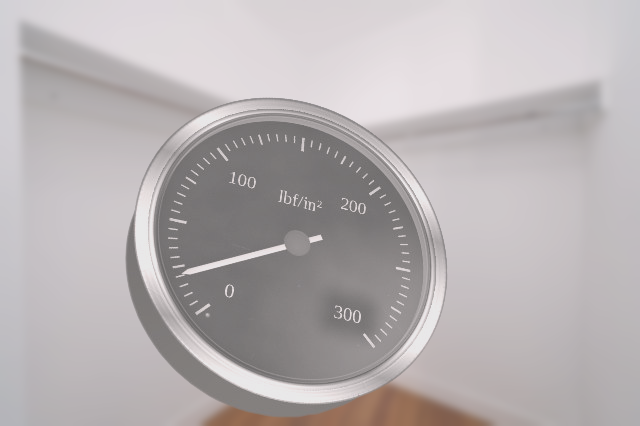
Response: 20 psi
